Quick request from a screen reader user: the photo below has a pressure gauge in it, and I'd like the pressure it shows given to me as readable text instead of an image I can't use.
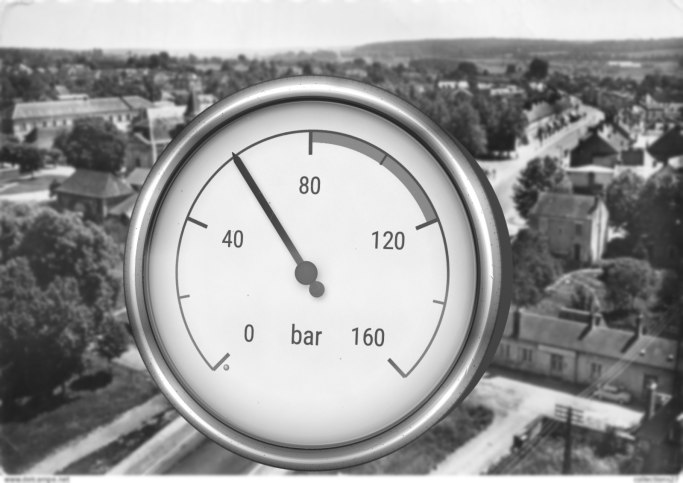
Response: 60 bar
